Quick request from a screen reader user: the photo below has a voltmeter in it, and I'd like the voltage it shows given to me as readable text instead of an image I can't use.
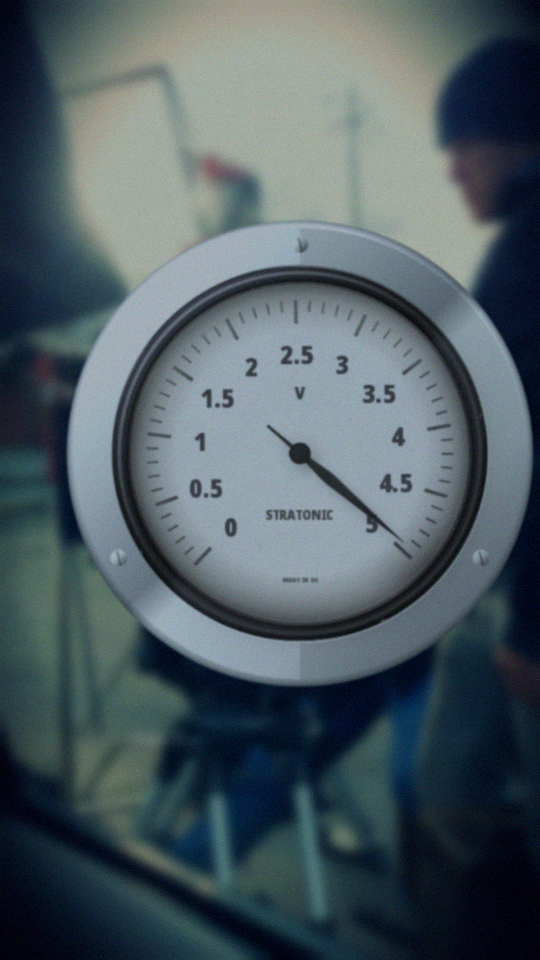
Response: 4.95 V
